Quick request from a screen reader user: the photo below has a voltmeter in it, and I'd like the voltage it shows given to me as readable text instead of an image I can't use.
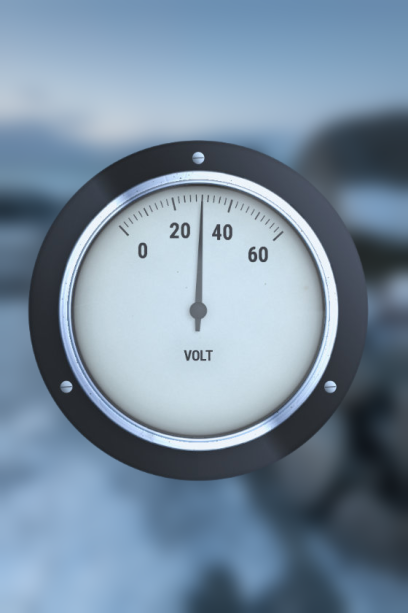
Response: 30 V
